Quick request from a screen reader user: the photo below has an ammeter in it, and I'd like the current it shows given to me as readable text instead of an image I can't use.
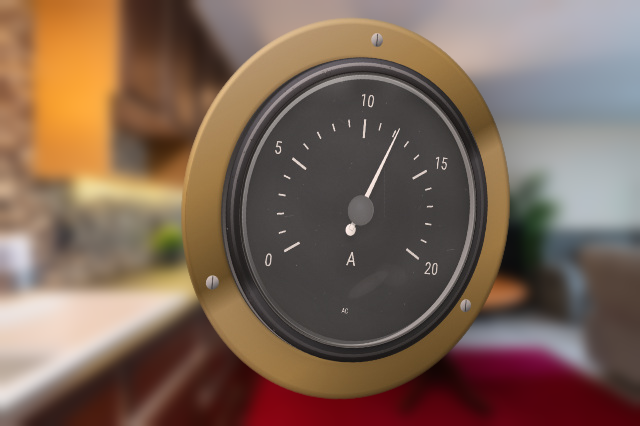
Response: 12 A
